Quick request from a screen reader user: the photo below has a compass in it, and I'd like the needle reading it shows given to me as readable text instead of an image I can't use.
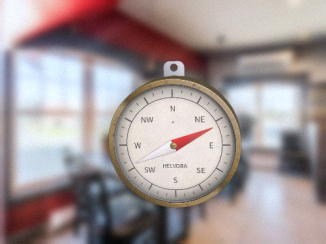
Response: 65 °
